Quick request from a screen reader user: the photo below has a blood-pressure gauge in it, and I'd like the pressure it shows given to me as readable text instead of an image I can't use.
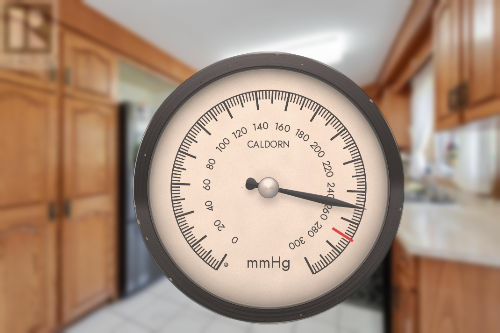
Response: 250 mmHg
